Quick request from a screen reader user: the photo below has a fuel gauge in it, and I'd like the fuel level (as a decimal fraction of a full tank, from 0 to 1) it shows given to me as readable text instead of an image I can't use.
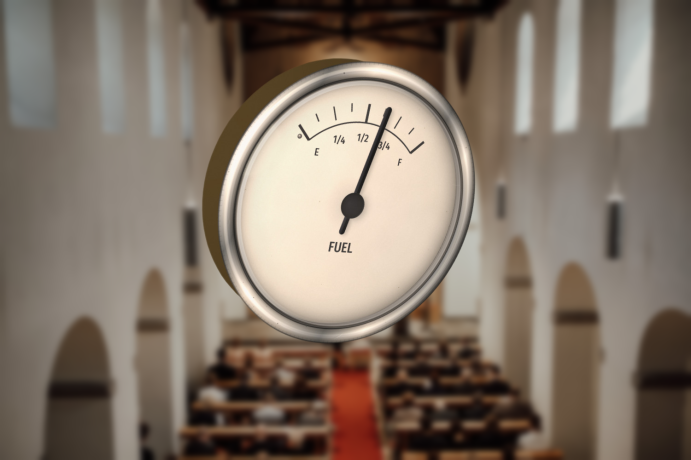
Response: 0.625
